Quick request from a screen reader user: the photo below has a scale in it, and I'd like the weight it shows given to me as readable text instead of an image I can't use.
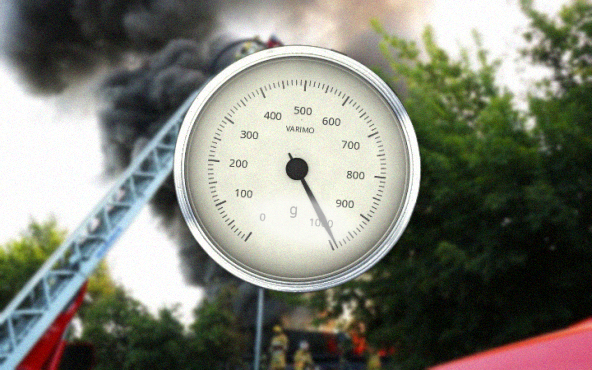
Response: 990 g
